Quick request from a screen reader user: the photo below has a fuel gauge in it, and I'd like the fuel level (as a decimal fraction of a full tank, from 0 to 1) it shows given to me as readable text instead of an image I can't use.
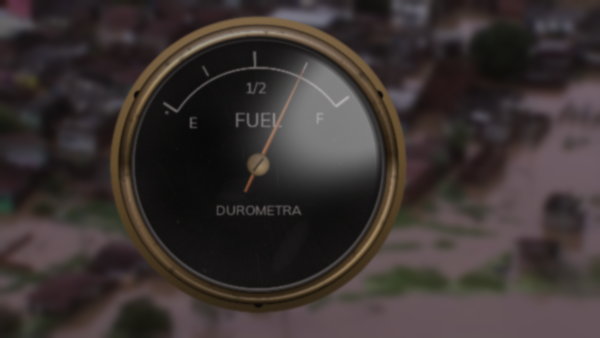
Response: 0.75
